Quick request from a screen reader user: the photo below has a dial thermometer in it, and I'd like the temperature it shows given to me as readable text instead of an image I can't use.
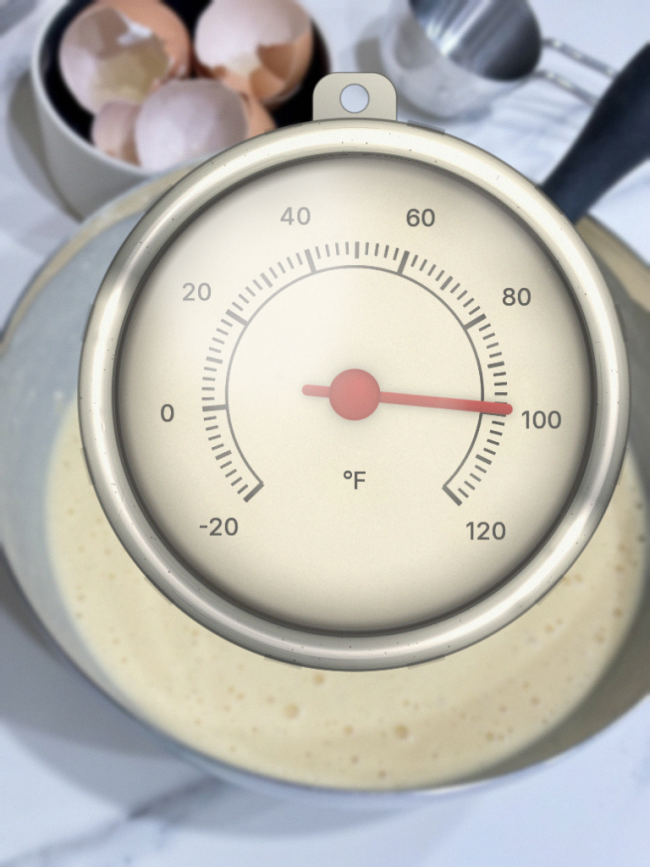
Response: 99 °F
